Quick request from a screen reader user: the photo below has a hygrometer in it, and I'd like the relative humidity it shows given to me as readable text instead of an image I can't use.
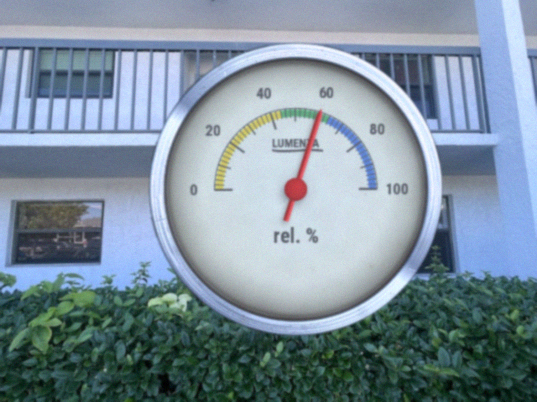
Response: 60 %
